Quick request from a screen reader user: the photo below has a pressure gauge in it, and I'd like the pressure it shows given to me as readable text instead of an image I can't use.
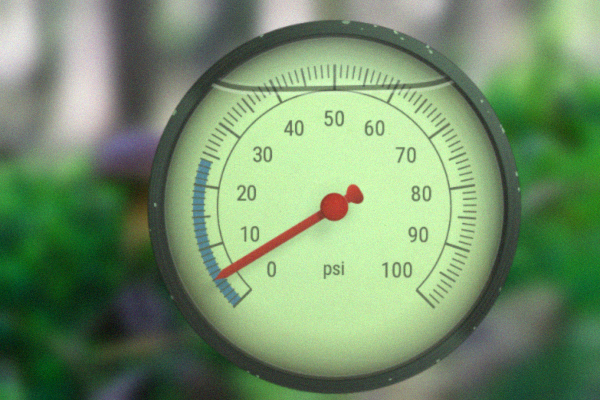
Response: 5 psi
